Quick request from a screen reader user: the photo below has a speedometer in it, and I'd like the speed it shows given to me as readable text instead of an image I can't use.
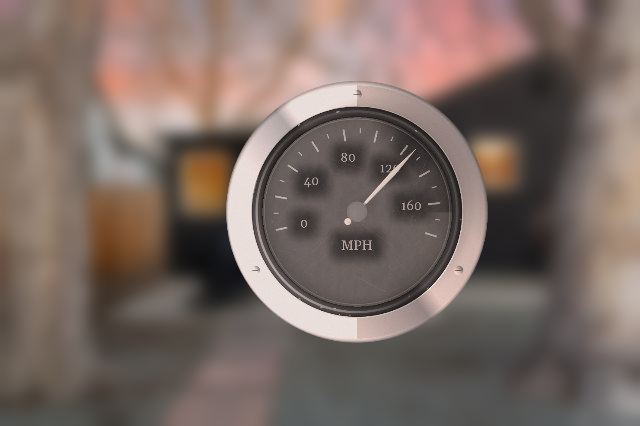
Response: 125 mph
